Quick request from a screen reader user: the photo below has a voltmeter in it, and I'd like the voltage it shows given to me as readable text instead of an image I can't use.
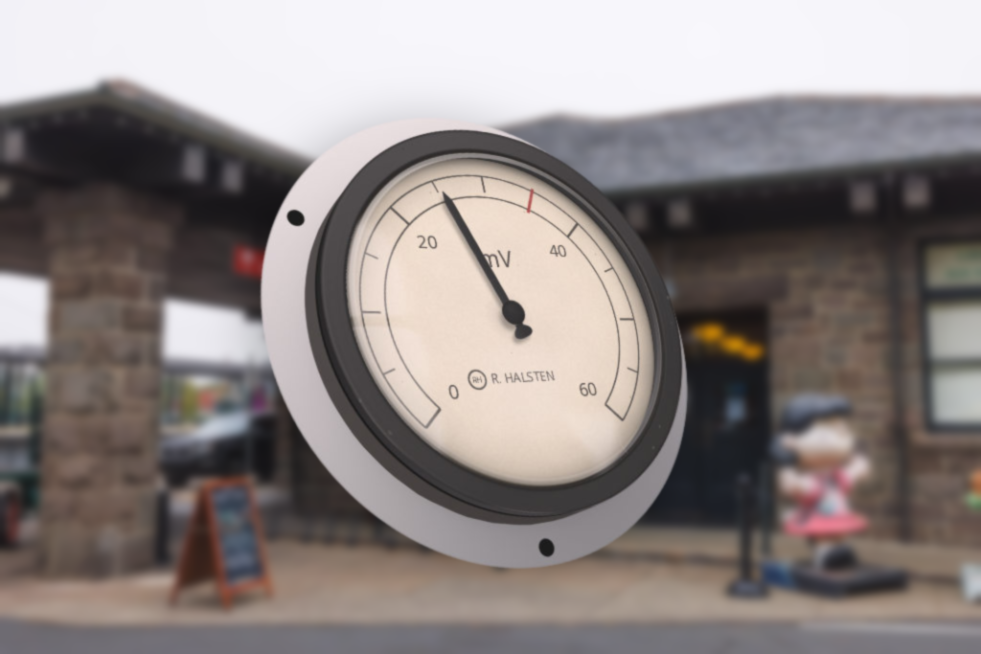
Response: 25 mV
